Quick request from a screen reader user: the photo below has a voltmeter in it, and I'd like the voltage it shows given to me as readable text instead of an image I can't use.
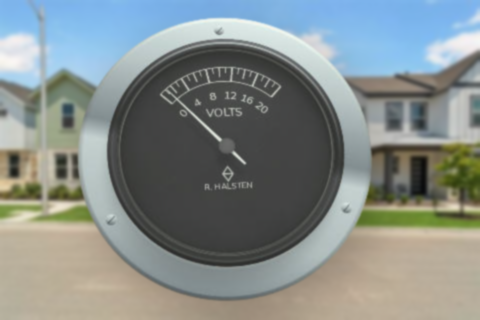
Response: 1 V
